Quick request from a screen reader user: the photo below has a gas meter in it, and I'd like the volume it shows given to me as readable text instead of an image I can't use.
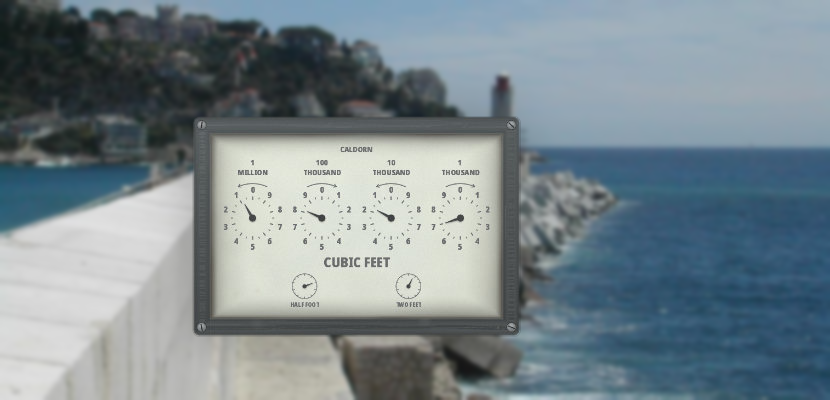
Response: 81700 ft³
